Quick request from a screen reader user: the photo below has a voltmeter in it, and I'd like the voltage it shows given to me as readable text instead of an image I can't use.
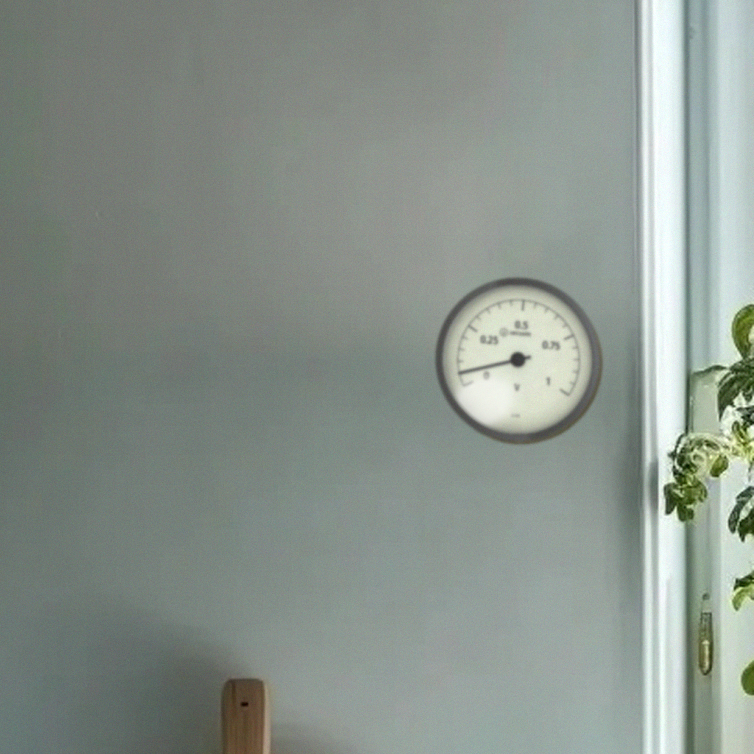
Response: 0.05 V
